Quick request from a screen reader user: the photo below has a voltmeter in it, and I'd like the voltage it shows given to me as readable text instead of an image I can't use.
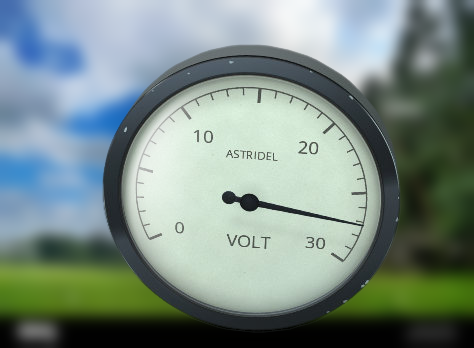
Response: 27 V
